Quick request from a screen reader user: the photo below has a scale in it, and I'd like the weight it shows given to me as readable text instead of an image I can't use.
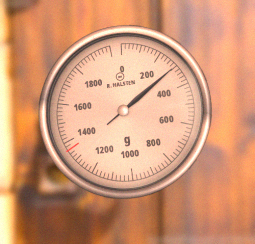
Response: 300 g
